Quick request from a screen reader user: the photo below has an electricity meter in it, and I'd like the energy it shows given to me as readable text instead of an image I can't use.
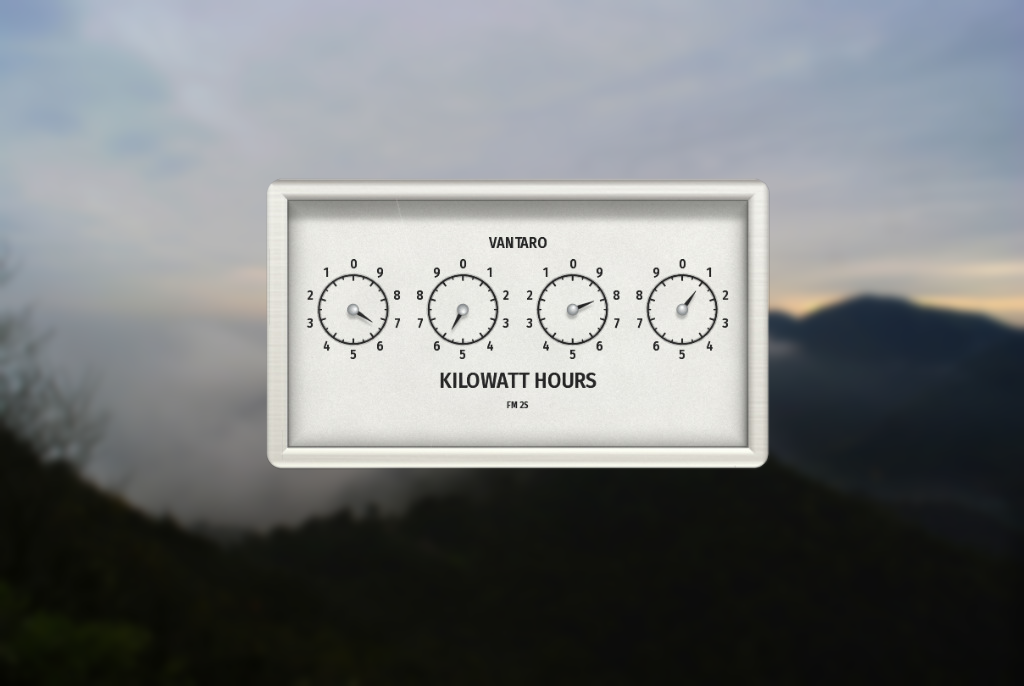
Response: 6581 kWh
